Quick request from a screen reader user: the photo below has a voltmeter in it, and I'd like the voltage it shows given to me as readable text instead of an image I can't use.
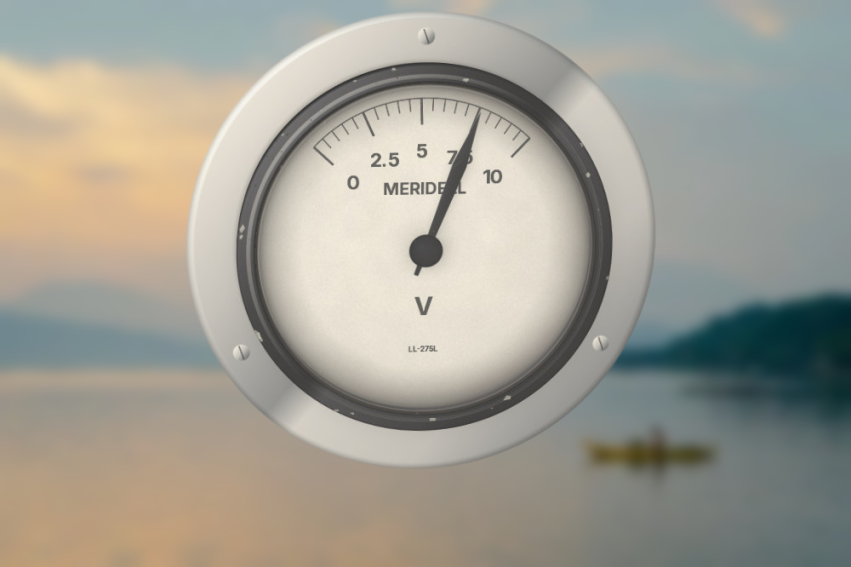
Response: 7.5 V
